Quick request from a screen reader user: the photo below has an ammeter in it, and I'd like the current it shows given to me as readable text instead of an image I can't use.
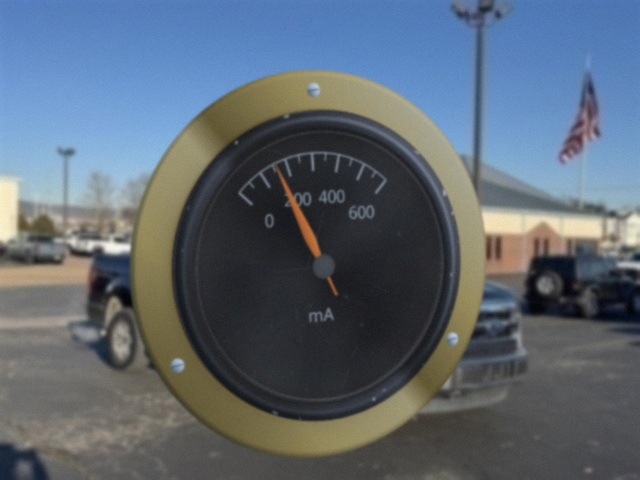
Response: 150 mA
